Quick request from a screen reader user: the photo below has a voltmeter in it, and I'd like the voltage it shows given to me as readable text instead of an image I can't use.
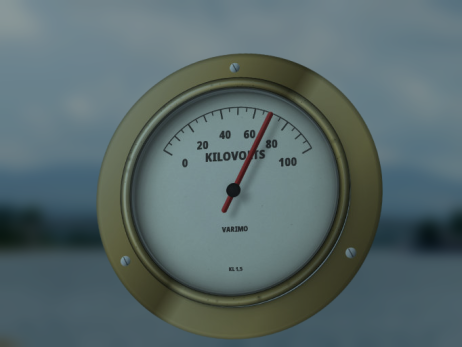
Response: 70 kV
